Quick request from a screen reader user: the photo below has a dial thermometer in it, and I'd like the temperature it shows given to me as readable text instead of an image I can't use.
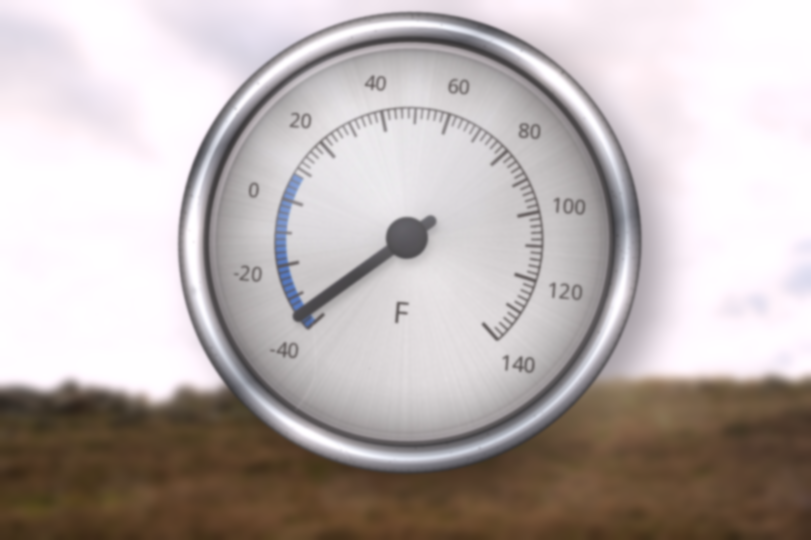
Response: -36 °F
